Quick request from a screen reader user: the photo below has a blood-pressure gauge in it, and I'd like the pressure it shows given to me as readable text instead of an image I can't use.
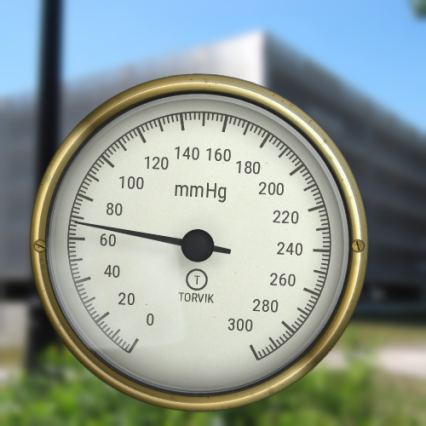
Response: 68 mmHg
